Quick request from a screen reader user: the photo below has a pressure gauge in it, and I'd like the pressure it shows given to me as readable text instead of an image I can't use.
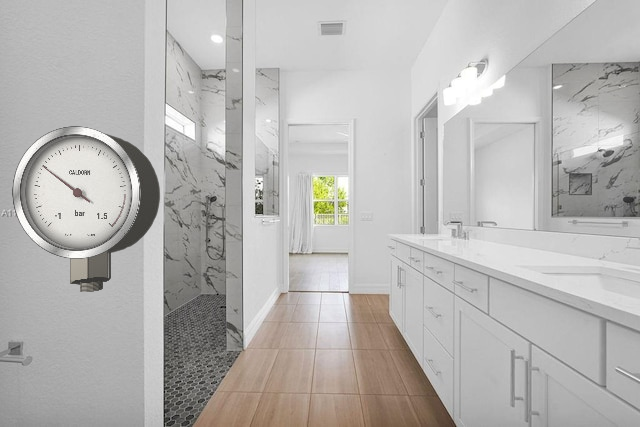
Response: -0.25 bar
